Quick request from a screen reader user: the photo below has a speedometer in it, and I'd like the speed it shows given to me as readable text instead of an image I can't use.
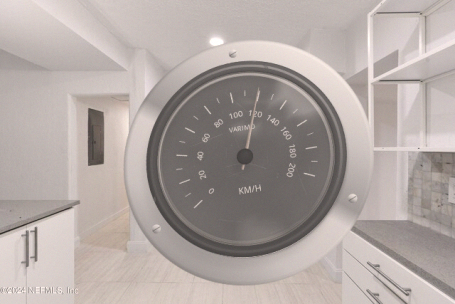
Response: 120 km/h
